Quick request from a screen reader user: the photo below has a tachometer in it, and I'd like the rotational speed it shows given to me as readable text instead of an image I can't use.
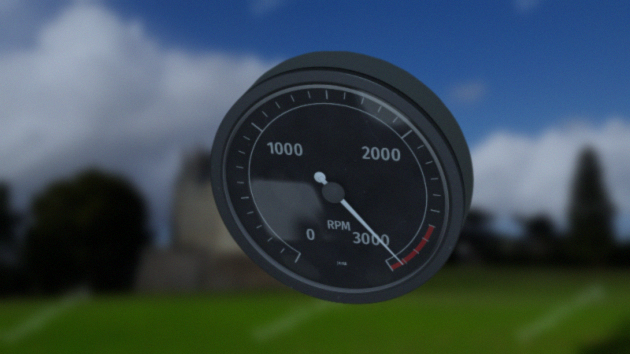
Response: 2900 rpm
